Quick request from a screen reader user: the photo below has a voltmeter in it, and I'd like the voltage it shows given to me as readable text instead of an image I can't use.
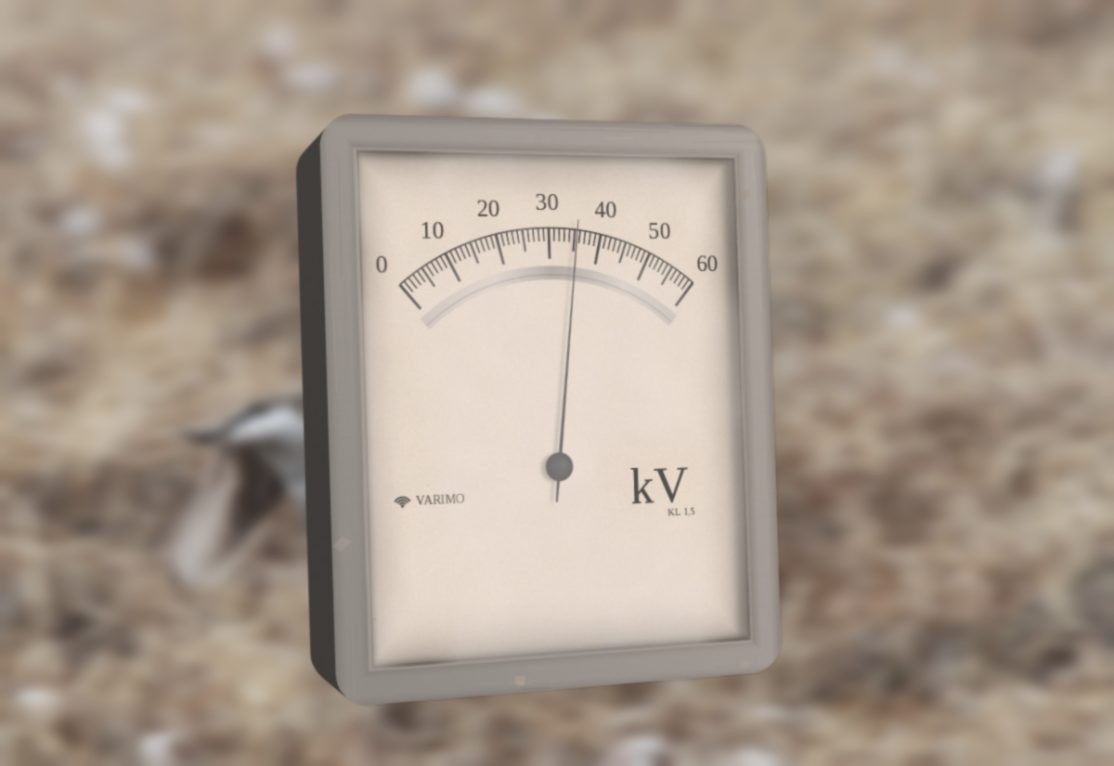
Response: 35 kV
